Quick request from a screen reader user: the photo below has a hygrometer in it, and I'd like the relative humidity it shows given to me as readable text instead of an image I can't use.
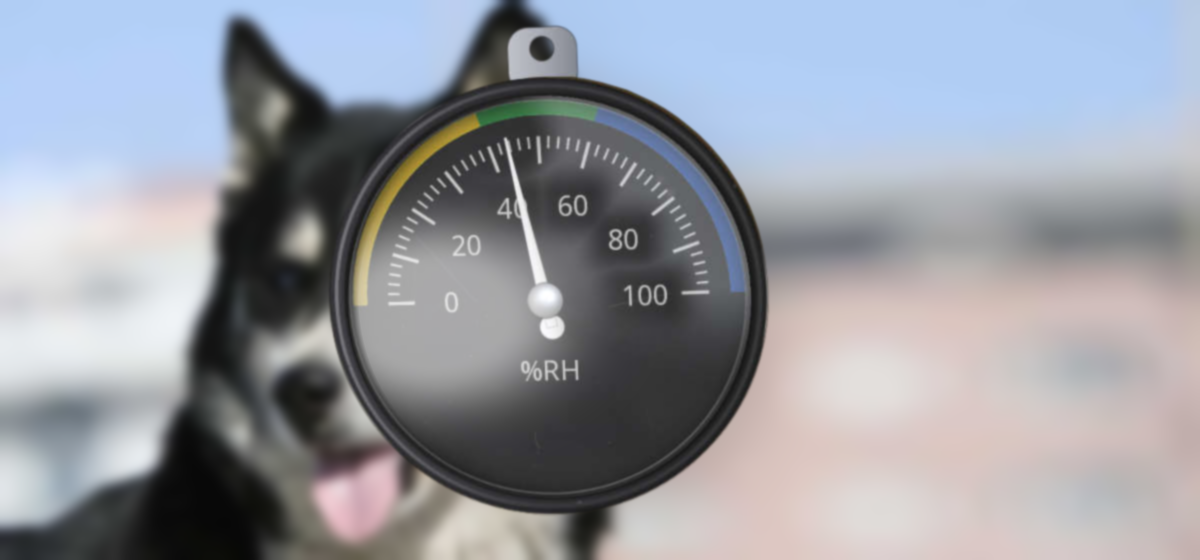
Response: 44 %
